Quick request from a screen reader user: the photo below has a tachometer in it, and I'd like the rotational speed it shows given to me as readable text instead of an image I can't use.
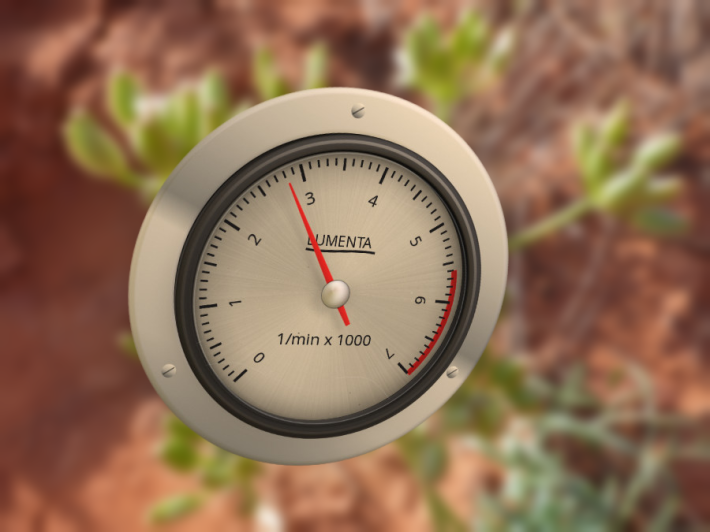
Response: 2800 rpm
